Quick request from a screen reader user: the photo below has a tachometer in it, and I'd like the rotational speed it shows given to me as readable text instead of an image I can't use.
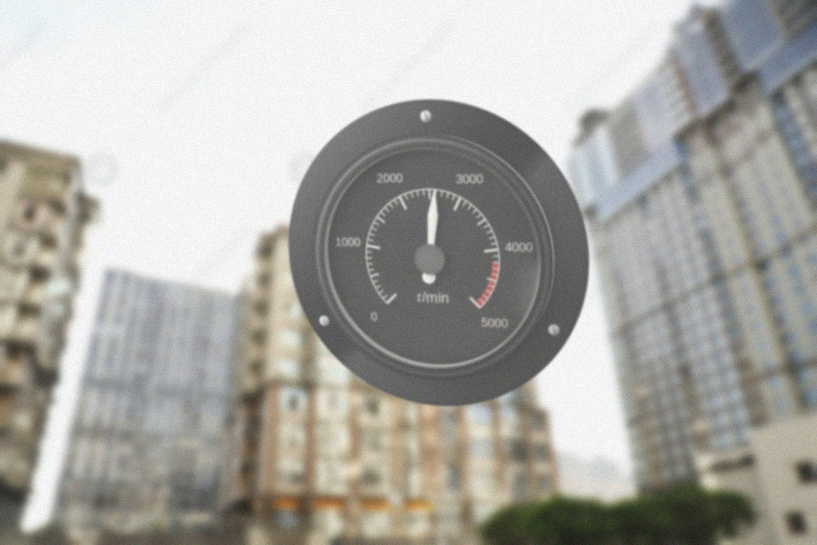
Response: 2600 rpm
